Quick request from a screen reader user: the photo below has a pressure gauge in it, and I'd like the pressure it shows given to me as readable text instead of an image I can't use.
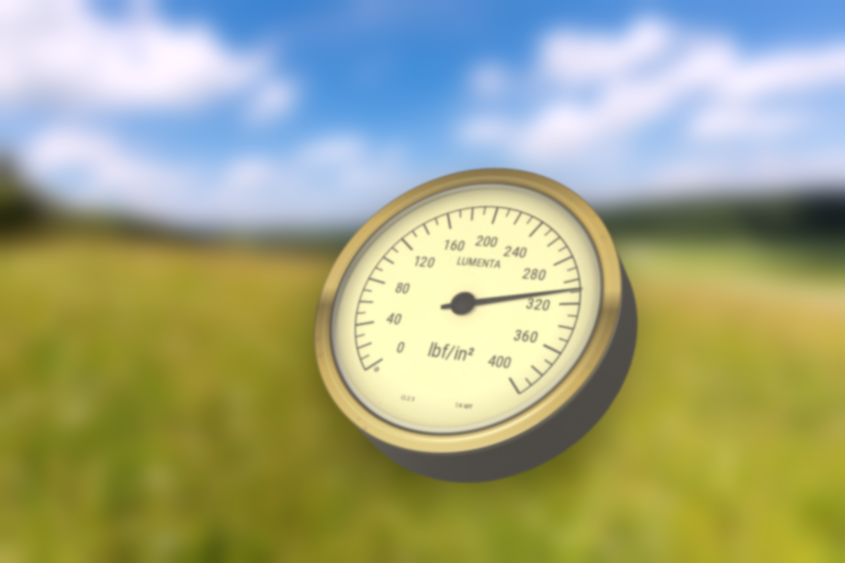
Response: 310 psi
